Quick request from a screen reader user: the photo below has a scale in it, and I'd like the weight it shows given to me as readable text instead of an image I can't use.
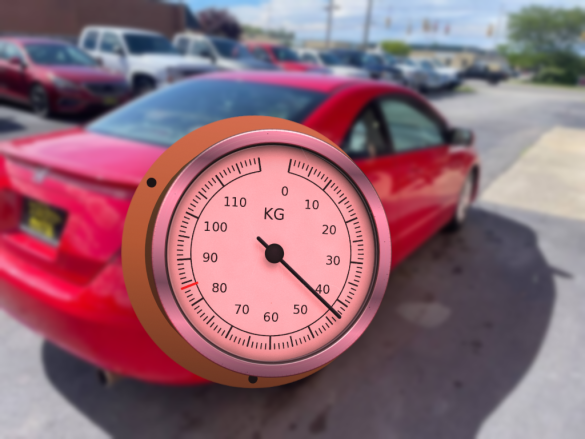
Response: 43 kg
